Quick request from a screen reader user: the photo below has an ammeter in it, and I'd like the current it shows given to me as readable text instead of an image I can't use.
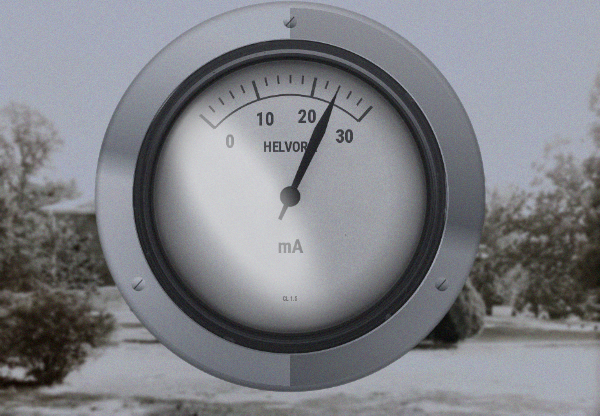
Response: 24 mA
